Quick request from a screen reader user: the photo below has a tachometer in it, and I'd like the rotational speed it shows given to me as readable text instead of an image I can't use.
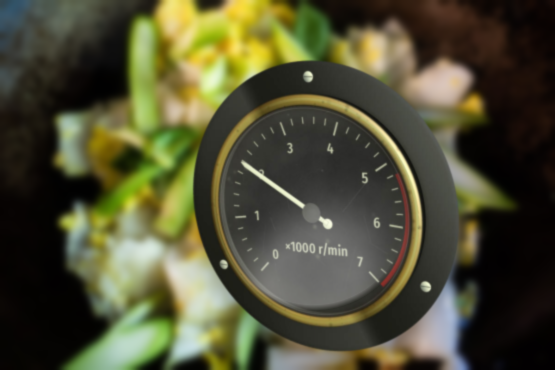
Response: 2000 rpm
